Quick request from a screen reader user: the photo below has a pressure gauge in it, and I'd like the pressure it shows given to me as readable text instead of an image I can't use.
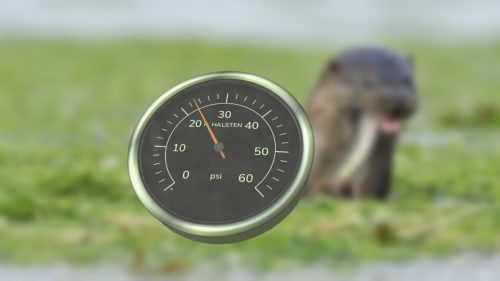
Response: 23 psi
